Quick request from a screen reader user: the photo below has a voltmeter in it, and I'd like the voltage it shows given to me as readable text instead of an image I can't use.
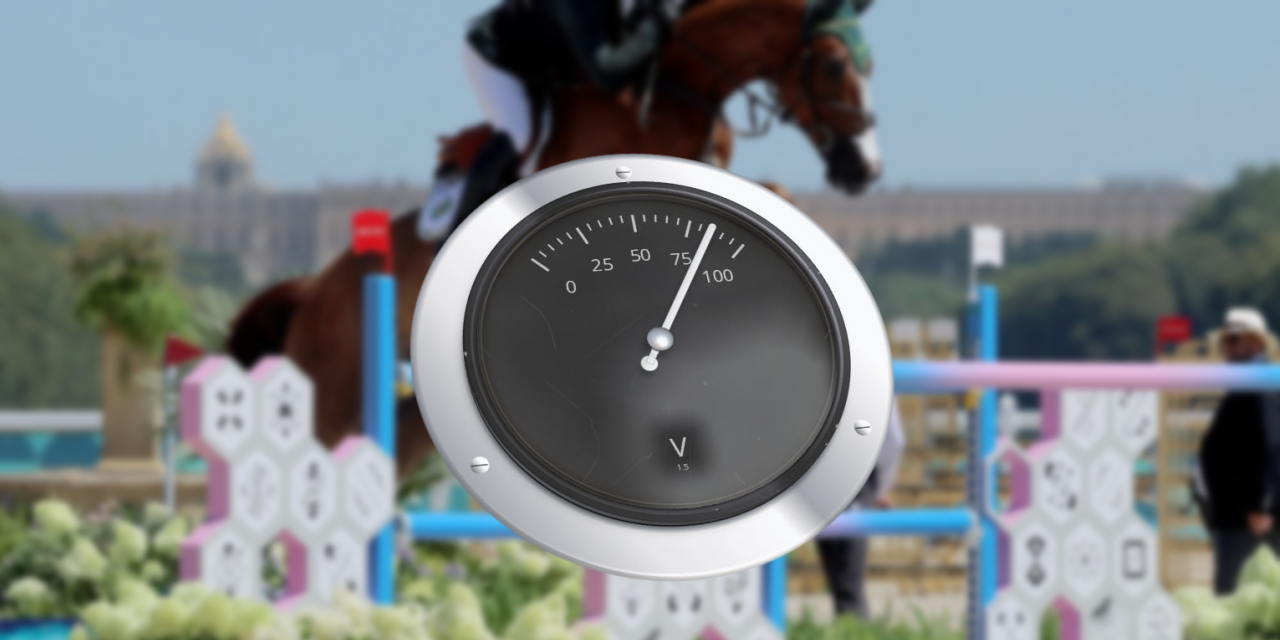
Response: 85 V
